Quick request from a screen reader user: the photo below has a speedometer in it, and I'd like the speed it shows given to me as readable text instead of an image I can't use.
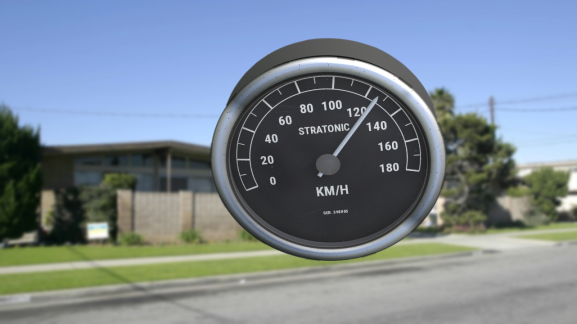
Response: 125 km/h
